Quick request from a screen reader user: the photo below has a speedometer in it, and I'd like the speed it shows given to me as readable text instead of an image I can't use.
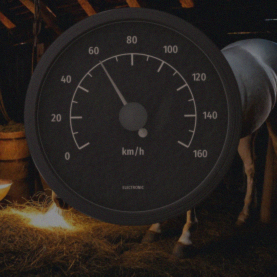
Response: 60 km/h
